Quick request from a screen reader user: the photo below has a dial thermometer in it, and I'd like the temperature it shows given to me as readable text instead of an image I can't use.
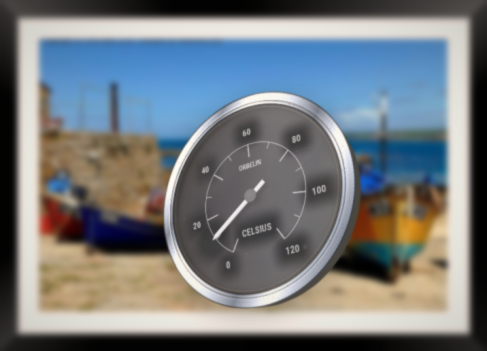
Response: 10 °C
